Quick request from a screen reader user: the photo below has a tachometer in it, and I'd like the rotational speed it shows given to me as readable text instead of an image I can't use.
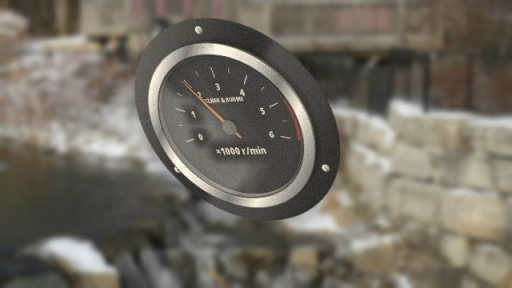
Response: 2000 rpm
